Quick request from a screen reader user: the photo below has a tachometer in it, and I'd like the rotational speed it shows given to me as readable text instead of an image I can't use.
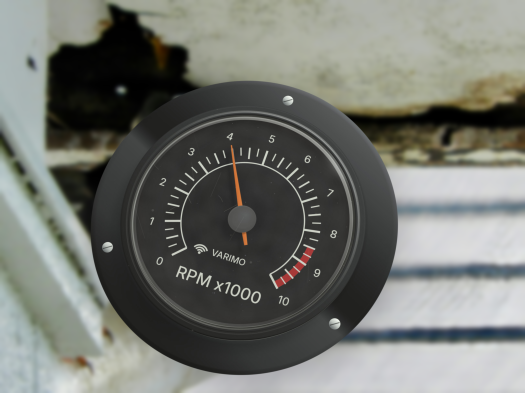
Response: 4000 rpm
